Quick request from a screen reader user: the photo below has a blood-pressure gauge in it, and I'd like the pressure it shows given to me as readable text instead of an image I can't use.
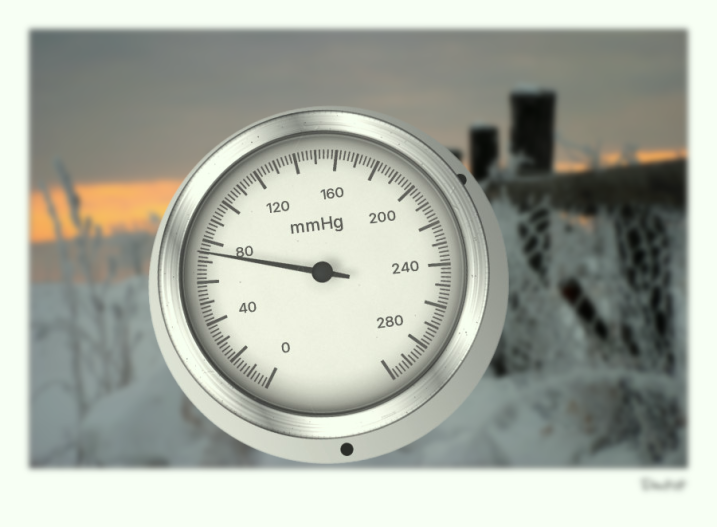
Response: 74 mmHg
